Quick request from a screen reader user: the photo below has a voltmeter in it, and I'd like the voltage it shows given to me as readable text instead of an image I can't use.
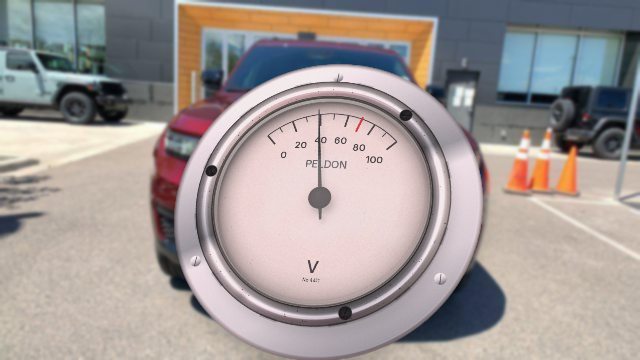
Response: 40 V
